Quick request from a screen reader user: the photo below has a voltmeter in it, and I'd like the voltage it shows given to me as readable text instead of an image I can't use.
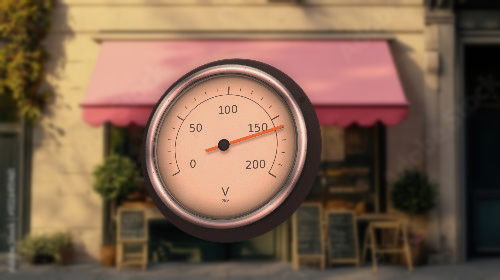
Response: 160 V
